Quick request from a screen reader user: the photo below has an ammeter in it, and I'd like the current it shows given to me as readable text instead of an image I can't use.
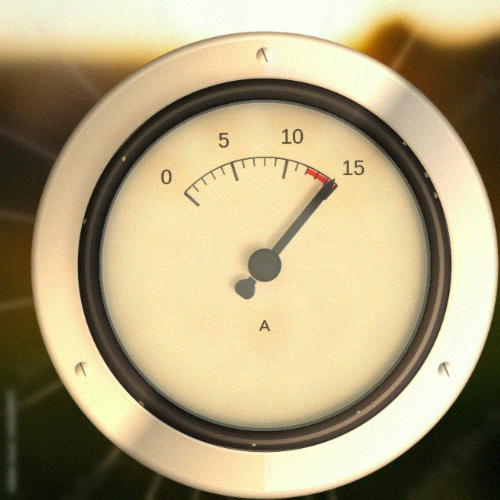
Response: 14.5 A
